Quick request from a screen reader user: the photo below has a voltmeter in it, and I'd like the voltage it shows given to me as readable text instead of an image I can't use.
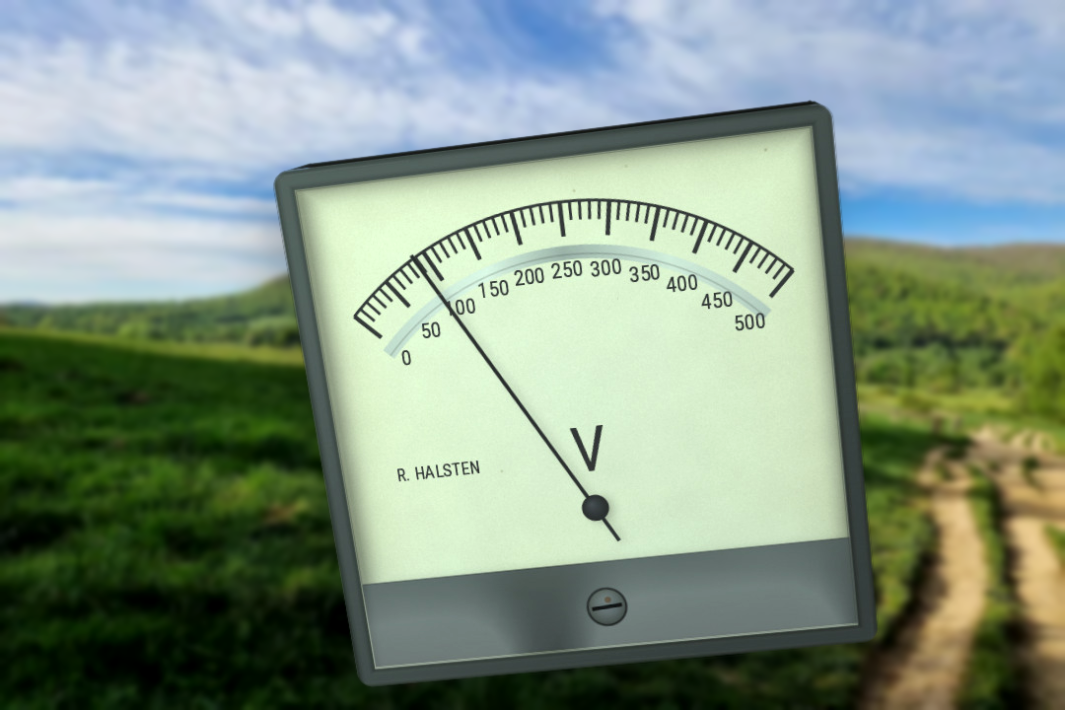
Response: 90 V
